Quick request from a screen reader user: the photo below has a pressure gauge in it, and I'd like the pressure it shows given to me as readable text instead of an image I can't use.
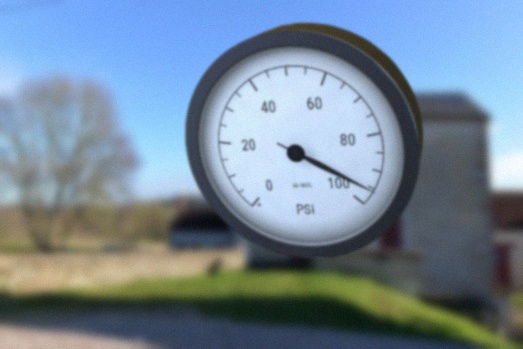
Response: 95 psi
